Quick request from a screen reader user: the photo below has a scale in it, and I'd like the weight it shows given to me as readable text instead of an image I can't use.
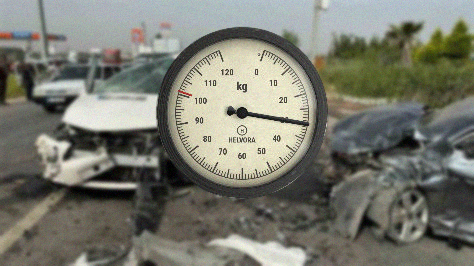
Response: 30 kg
